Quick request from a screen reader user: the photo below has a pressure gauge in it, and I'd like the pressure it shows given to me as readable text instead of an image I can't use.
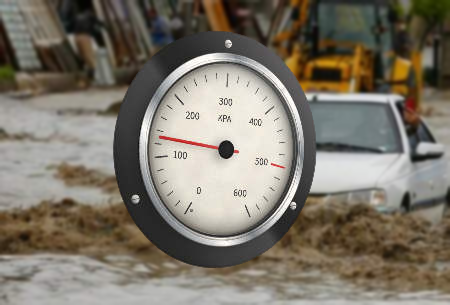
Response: 130 kPa
